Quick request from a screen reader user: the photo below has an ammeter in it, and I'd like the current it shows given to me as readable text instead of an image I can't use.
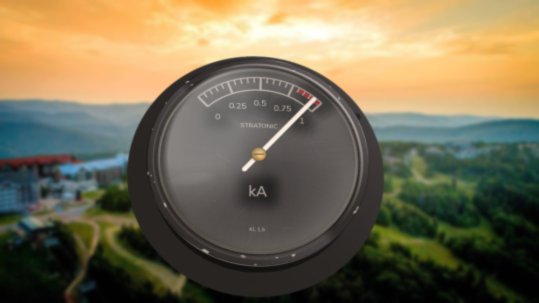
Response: 0.95 kA
